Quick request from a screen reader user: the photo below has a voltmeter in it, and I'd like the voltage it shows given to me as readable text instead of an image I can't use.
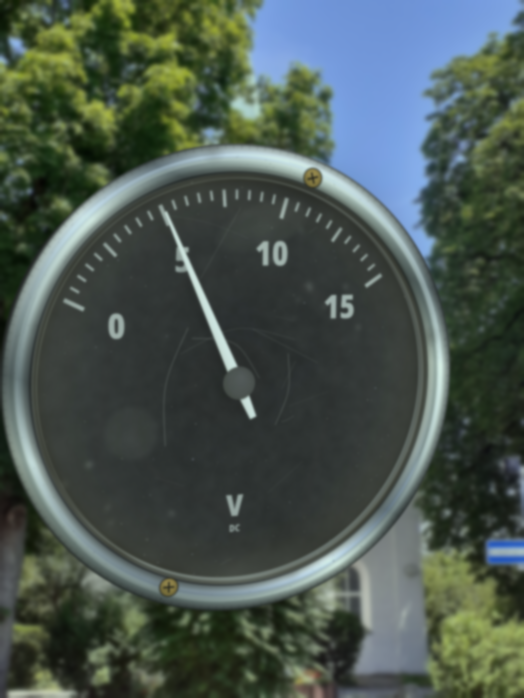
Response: 5 V
